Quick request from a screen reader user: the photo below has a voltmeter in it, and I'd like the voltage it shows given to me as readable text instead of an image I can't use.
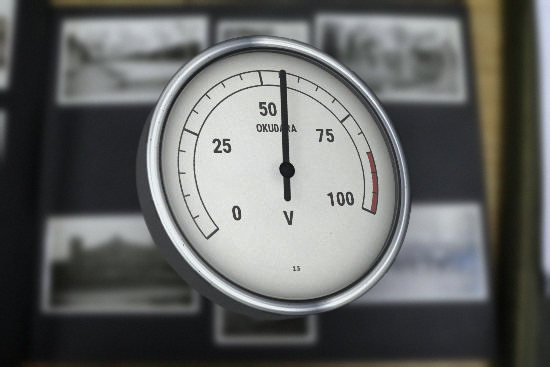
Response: 55 V
